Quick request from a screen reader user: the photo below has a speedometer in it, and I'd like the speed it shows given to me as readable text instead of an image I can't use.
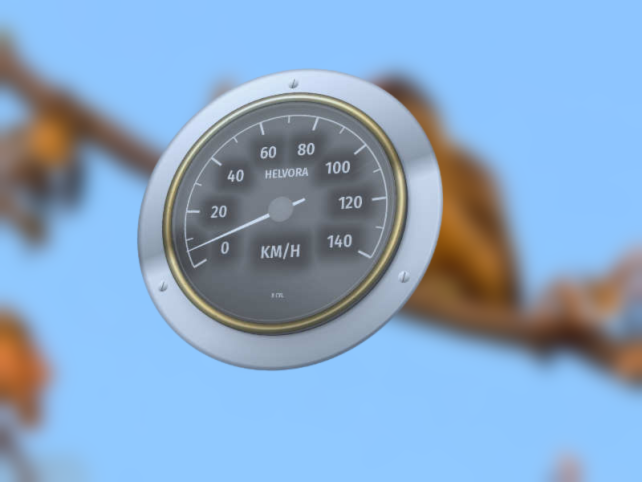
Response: 5 km/h
